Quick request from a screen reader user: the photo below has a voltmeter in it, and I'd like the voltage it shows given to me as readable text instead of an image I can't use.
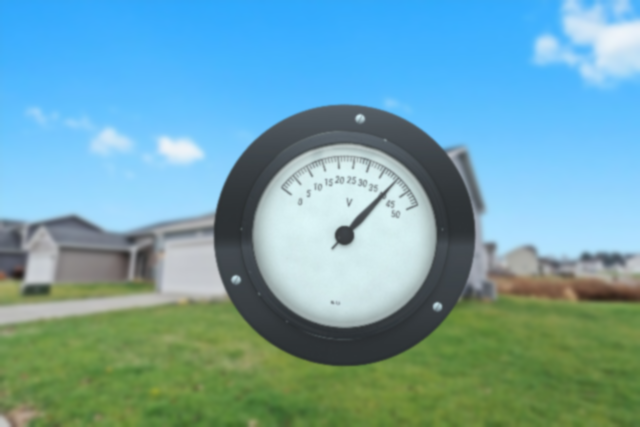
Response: 40 V
